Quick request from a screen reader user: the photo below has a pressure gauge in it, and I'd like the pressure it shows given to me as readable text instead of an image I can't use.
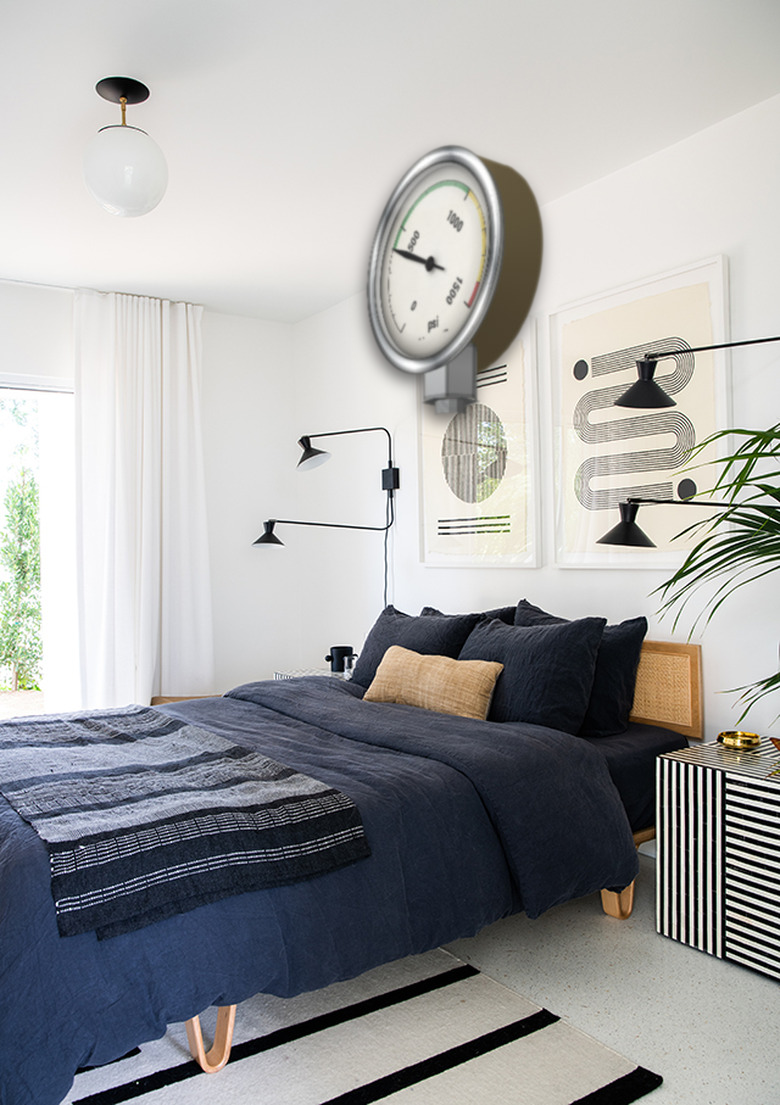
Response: 400 psi
